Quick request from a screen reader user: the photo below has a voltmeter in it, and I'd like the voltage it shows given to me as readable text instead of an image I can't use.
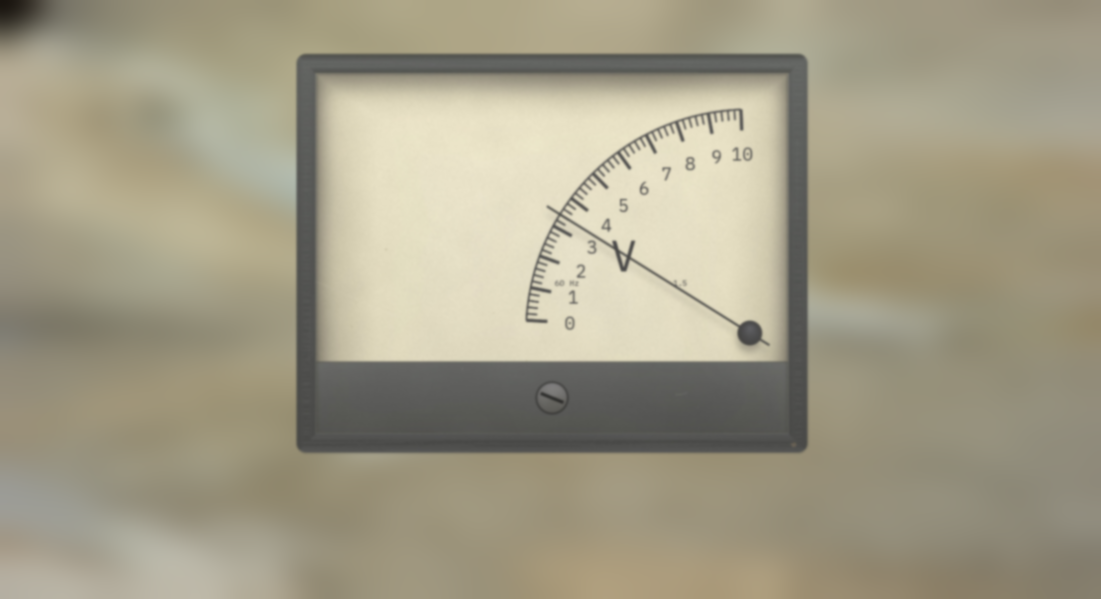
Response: 3.4 V
